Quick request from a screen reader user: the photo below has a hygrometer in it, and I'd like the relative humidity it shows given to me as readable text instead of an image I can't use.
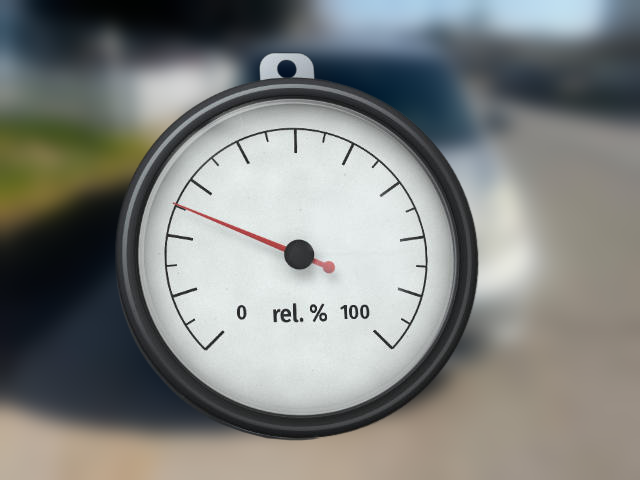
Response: 25 %
